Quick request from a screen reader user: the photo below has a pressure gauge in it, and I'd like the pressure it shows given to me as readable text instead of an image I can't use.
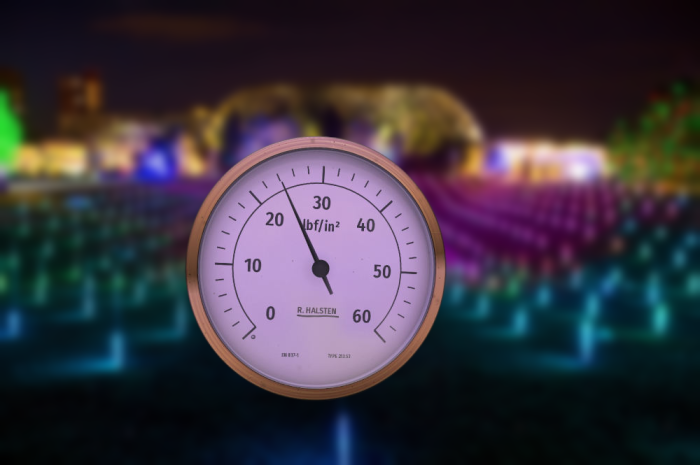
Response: 24 psi
